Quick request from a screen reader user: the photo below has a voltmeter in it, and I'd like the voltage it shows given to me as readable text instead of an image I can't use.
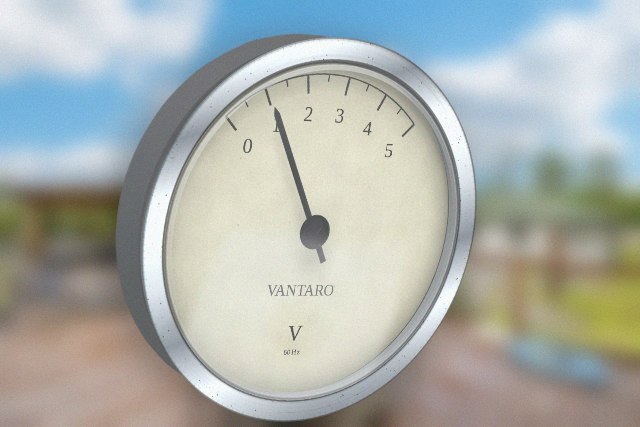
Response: 1 V
